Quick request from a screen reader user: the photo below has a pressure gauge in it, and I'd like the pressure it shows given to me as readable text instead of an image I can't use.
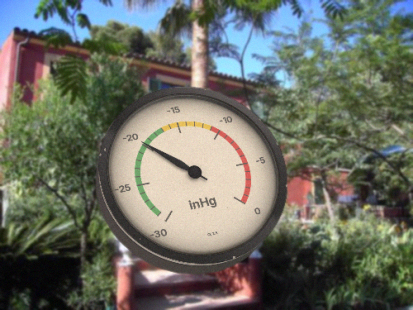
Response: -20 inHg
